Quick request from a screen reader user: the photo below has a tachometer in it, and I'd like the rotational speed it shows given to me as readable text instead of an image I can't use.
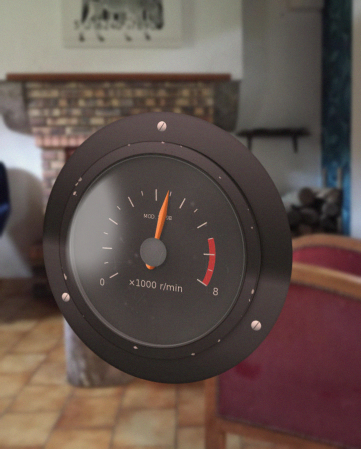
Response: 4500 rpm
